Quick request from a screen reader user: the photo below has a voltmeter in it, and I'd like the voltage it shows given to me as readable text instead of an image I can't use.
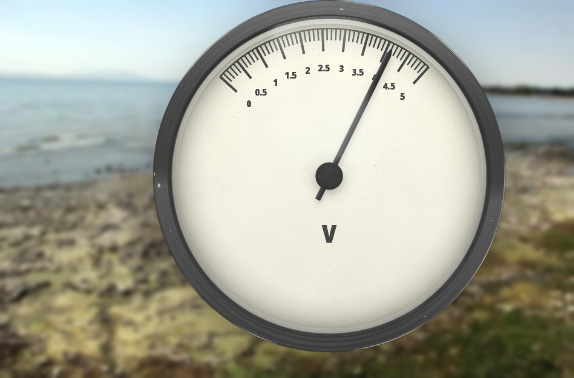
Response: 4.1 V
